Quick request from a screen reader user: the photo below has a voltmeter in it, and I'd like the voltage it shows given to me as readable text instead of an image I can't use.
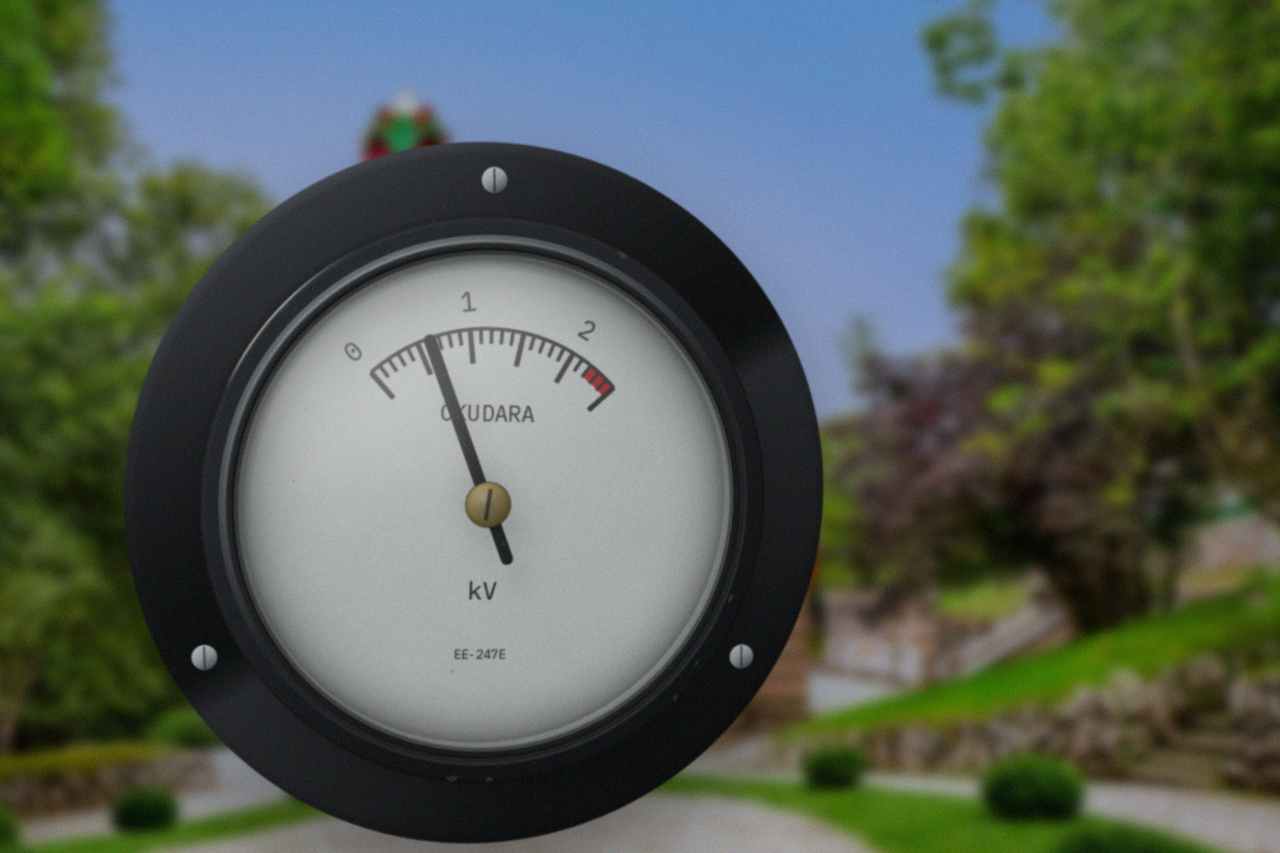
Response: 0.6 kV
